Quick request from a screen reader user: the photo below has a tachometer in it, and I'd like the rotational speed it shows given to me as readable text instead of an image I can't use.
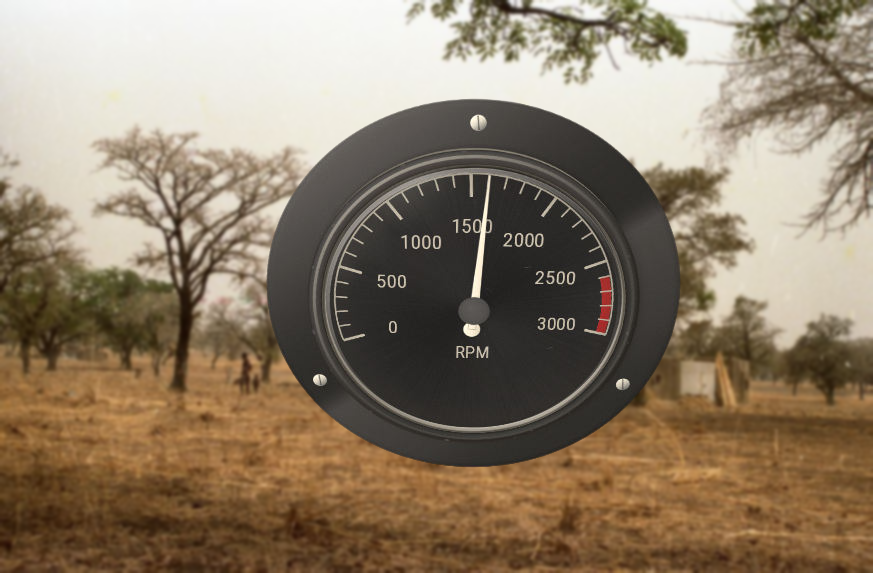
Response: 1600 rpm
